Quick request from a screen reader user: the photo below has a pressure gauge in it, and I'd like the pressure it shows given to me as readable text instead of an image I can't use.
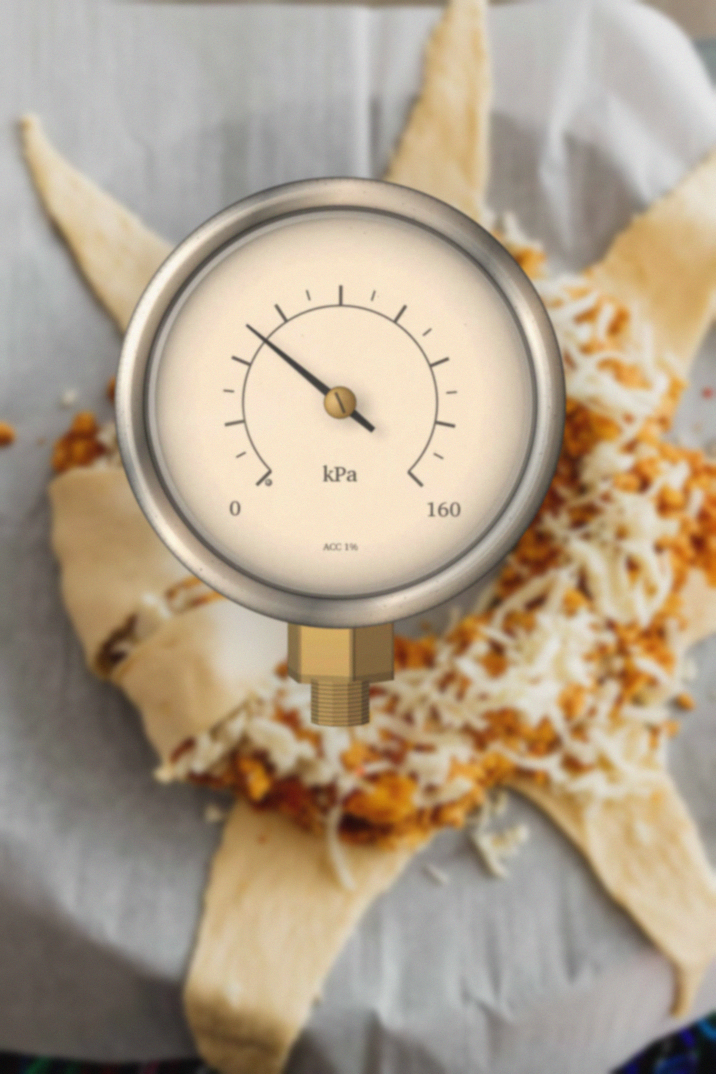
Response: 50 kPa
